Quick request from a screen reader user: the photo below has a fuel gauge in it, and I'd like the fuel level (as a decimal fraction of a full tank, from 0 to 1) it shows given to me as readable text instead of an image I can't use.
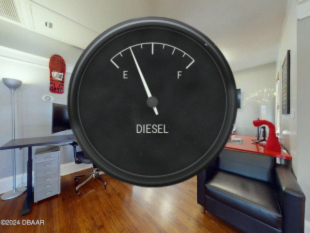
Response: 0.25
